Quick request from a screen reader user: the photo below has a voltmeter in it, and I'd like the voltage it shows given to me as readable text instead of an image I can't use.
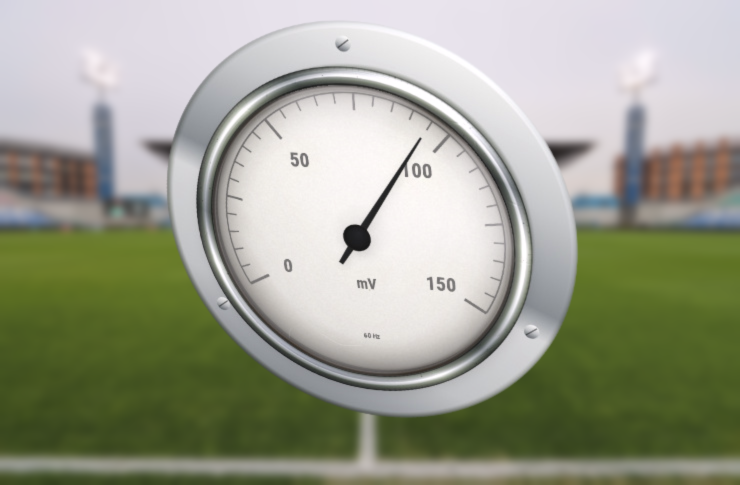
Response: 95 mV
